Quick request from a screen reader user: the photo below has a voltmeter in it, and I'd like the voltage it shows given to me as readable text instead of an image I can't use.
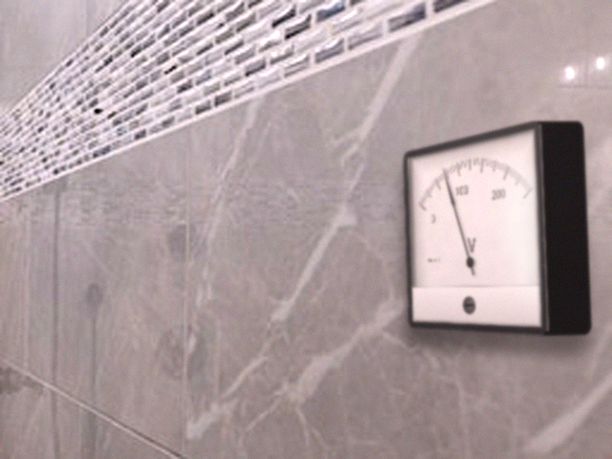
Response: 75 V
